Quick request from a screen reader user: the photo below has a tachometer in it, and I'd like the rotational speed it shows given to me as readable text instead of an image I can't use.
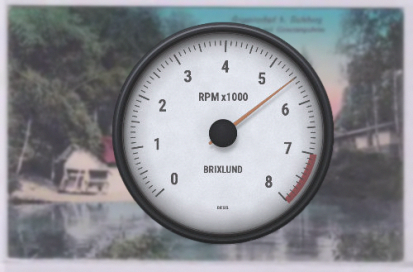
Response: 5500 rpm
